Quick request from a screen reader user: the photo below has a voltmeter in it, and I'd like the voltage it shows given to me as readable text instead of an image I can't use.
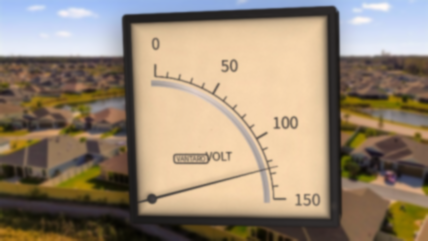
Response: 125 V
